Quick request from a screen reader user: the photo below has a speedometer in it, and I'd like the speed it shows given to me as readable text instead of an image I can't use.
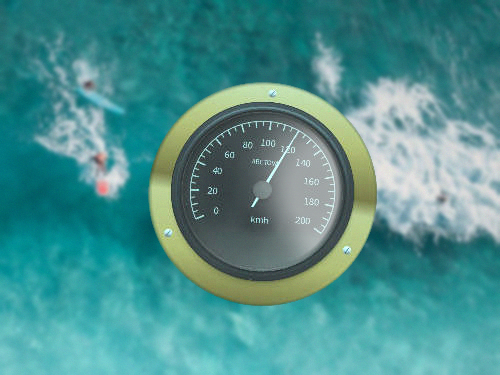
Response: 120 km/h
